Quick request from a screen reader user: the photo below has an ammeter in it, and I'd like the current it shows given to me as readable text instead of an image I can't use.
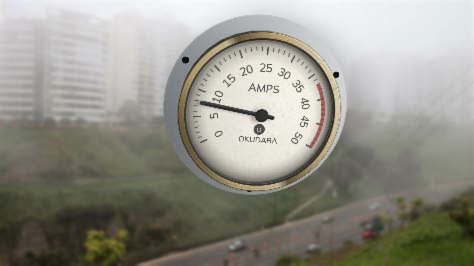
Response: 8 A
